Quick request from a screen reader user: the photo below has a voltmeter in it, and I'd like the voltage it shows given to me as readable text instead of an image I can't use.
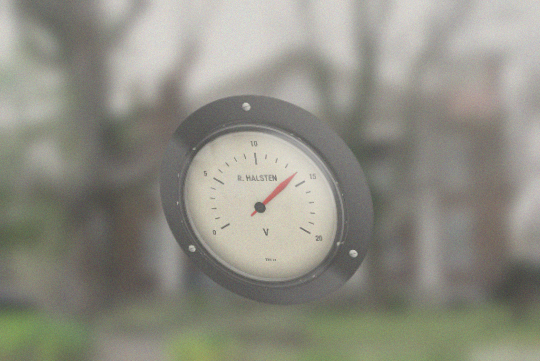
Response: 14 V
